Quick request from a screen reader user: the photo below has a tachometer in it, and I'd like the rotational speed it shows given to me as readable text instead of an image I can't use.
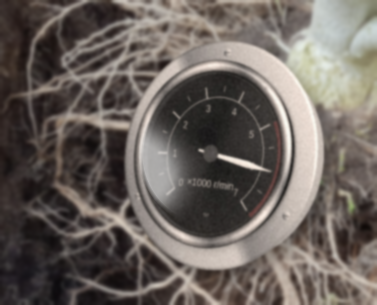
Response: 6000 rpm
